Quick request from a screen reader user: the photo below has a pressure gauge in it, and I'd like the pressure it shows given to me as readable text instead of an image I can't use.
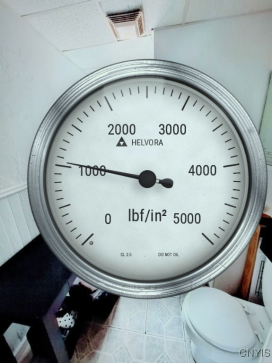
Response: 1050 psi
